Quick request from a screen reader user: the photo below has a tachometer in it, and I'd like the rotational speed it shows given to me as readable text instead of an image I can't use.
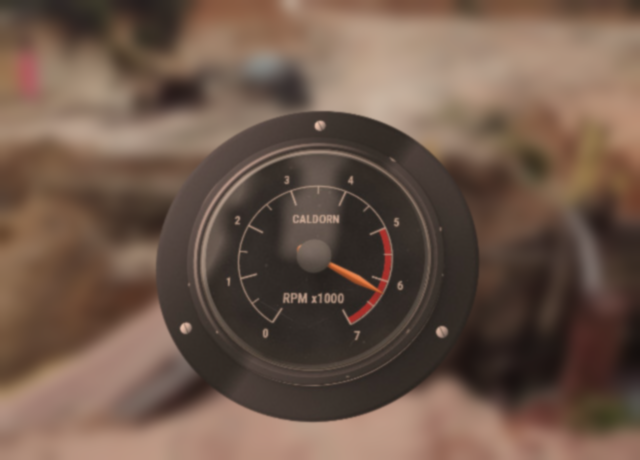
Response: 6250 rpm
